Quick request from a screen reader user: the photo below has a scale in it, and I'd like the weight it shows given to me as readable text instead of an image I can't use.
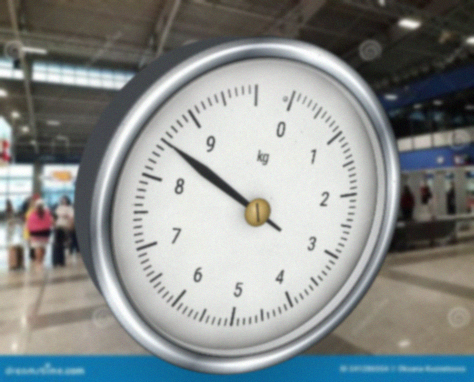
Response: 8.5 kg
